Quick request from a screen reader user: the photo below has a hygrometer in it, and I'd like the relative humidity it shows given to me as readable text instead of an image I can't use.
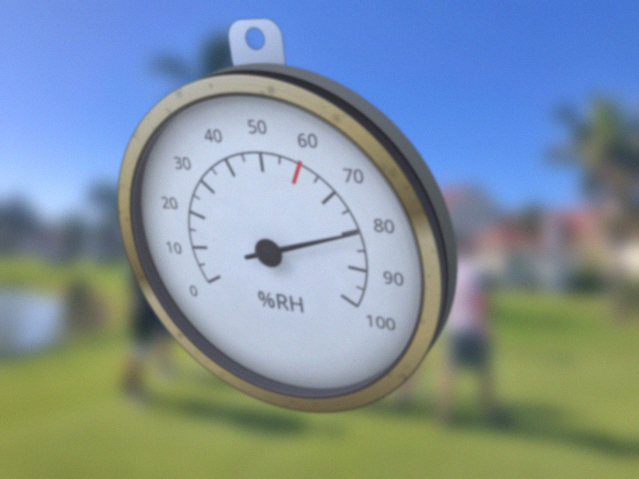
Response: 80 %
